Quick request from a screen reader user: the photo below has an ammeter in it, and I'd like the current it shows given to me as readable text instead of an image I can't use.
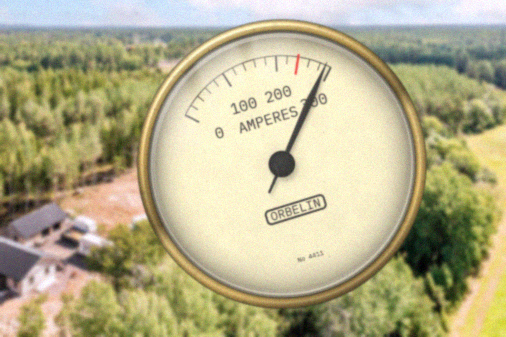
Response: 290 A
